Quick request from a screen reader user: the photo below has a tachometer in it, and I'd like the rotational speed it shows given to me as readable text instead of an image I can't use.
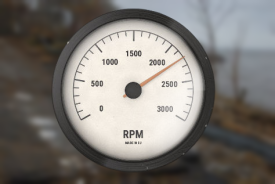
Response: 2200 rpm
